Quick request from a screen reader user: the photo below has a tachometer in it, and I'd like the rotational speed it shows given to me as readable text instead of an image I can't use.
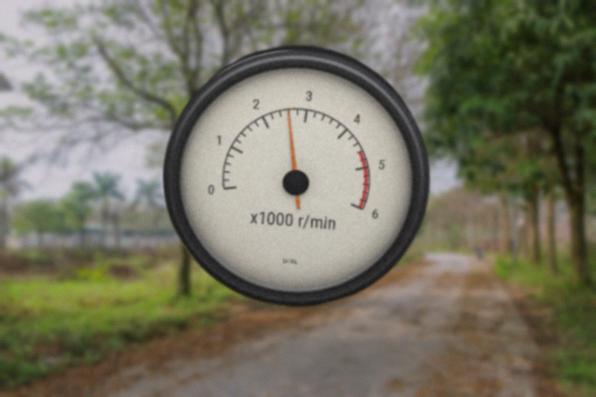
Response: 2600 rpm
